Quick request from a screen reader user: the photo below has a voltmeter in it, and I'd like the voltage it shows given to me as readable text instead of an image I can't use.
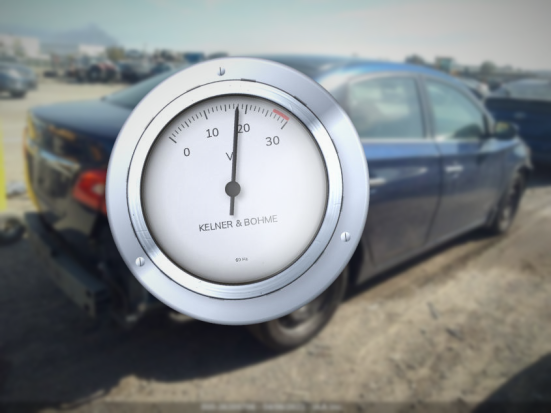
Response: 18 V
